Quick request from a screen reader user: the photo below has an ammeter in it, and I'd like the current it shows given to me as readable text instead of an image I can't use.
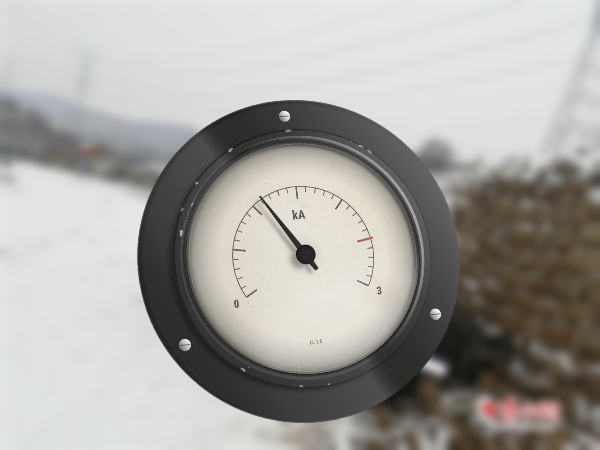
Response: 1.1 kA
